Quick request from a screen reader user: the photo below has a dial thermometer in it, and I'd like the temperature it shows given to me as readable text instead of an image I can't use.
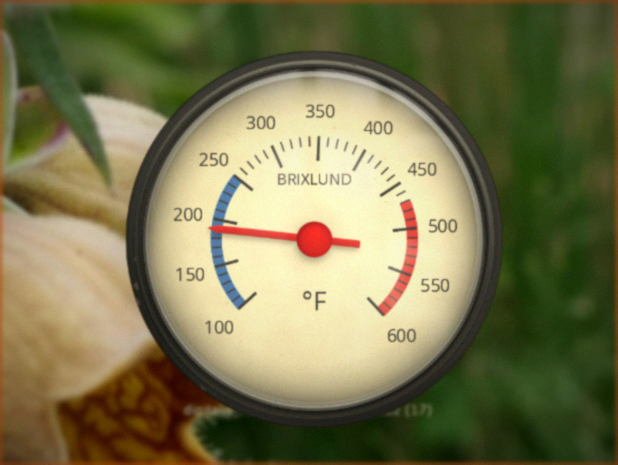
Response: 190 °F
